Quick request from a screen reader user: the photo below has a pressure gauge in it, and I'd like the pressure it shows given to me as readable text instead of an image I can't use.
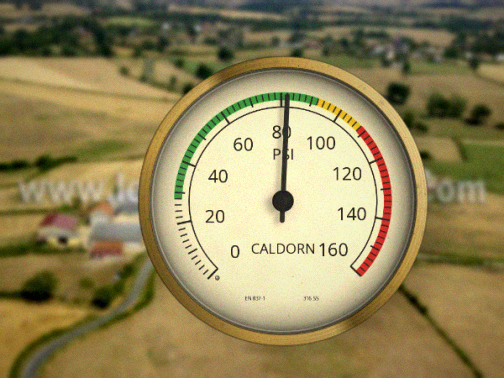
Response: 82 psi
